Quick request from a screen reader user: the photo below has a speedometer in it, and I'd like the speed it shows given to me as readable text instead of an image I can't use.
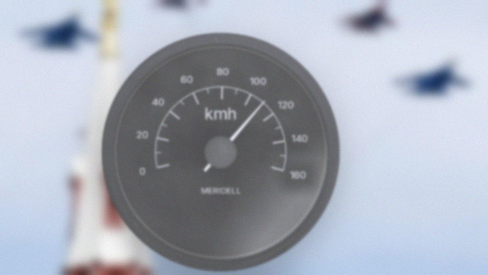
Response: 110 km/h
